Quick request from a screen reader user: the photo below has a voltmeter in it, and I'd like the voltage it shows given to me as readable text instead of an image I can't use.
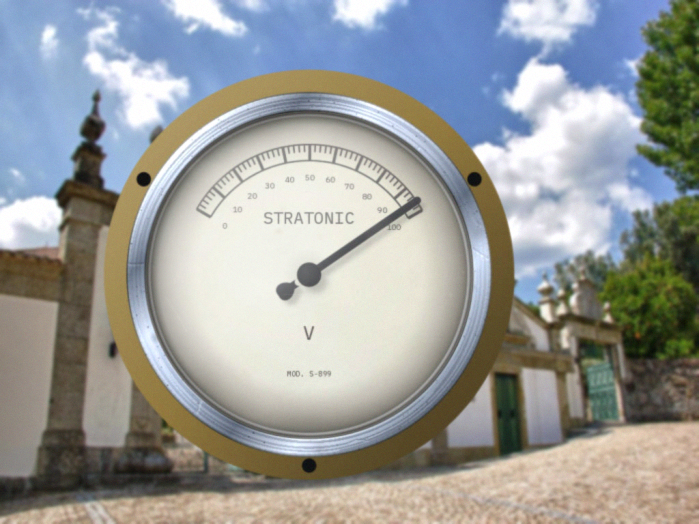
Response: 96 V
